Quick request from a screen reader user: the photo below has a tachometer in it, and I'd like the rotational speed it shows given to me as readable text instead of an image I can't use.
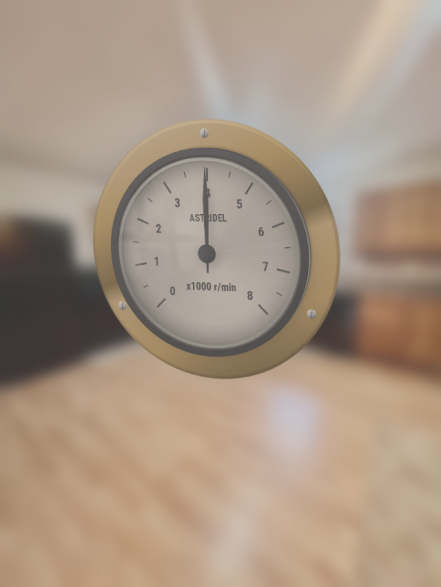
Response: 4000 rpm
